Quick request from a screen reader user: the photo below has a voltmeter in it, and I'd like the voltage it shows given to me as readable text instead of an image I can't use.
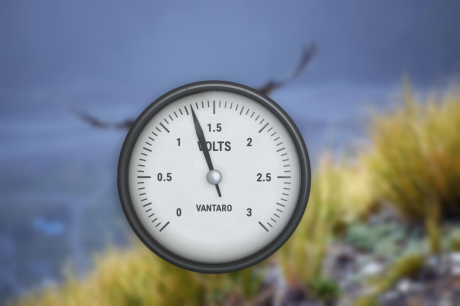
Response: 1.3 V
